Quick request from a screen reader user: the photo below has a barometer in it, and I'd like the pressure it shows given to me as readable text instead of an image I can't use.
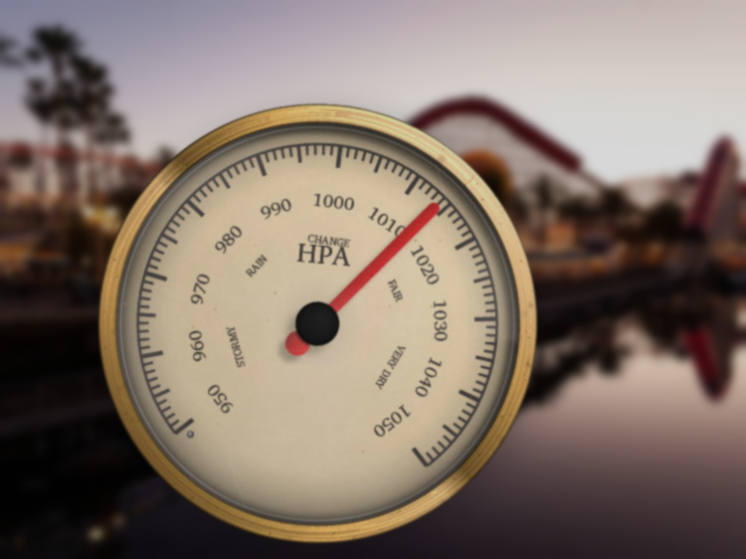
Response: 1014 hPa
